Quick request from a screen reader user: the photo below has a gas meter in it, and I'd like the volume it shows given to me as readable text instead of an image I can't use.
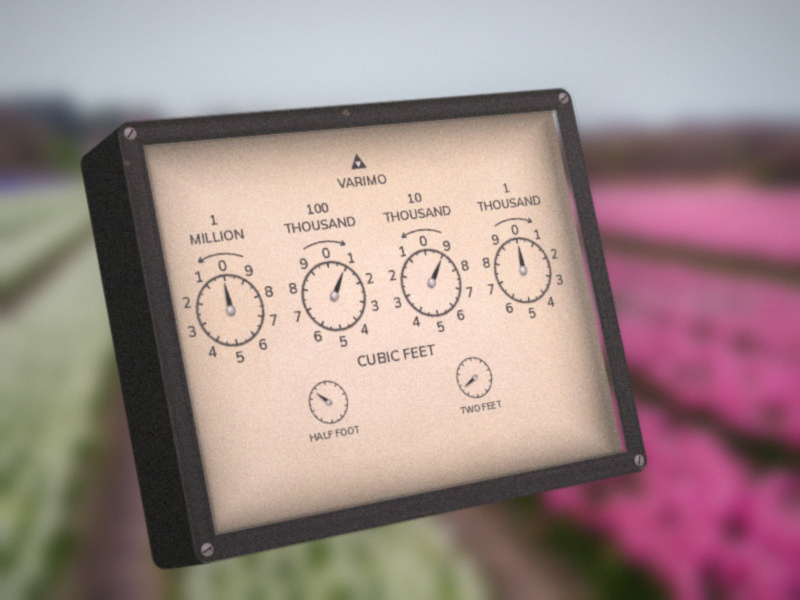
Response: 9000 ft³
